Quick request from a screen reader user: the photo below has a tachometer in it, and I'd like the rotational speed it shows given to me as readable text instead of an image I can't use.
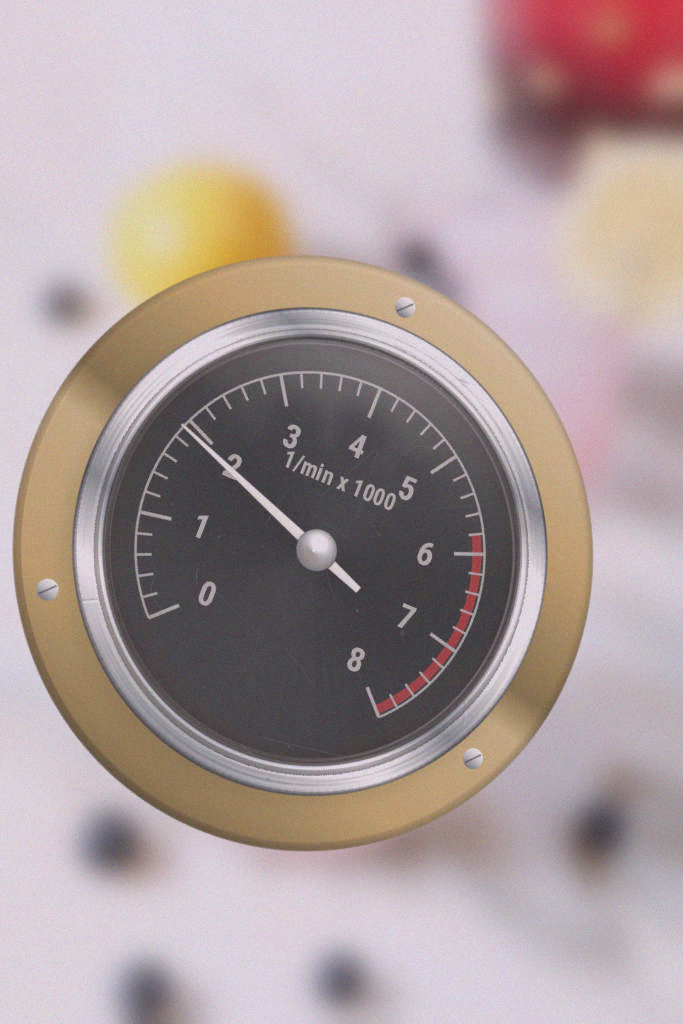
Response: 1900 rpm
